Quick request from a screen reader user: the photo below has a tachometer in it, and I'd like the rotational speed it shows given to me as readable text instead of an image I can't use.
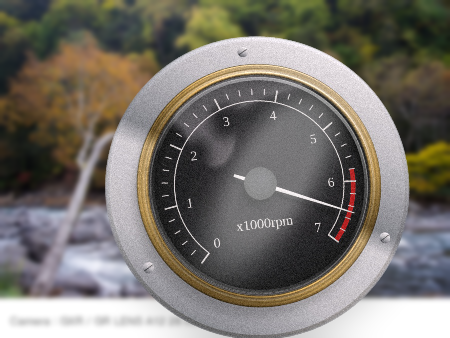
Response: 6500 rpm
